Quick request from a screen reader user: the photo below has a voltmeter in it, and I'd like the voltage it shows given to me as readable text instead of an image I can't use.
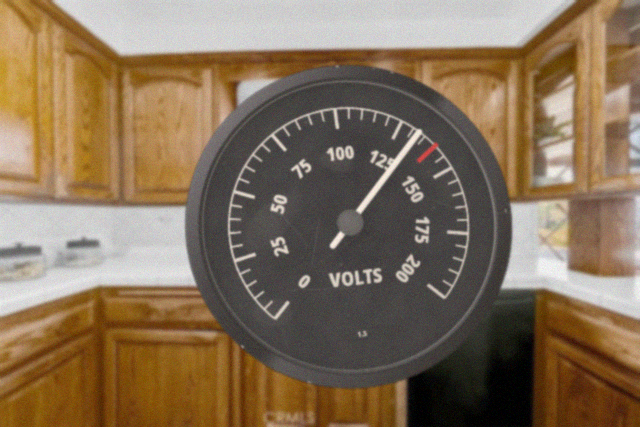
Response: 132.5 V
